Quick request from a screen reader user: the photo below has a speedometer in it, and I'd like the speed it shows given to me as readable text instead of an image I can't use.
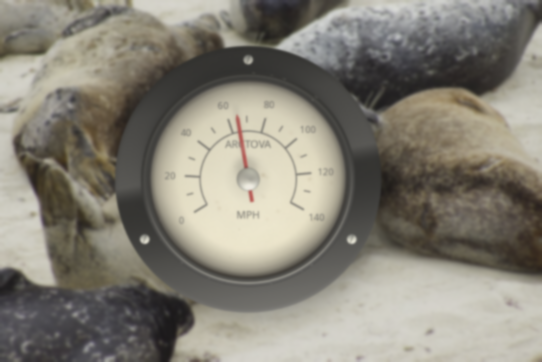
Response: 65 mph
